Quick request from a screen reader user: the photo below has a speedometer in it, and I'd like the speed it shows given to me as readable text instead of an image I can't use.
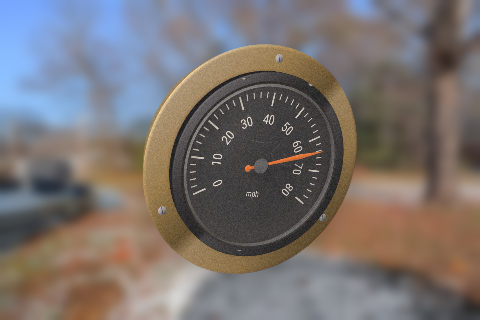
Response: 64 mph
